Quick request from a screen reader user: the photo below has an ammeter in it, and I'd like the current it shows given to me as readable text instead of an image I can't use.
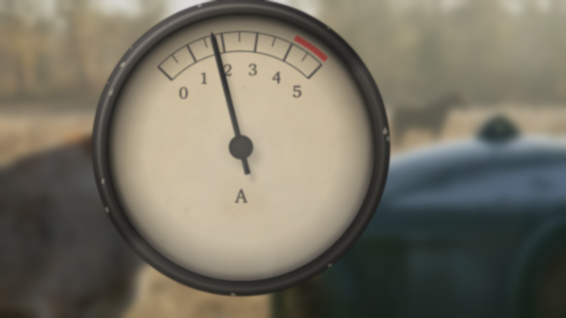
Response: 1.75 A
